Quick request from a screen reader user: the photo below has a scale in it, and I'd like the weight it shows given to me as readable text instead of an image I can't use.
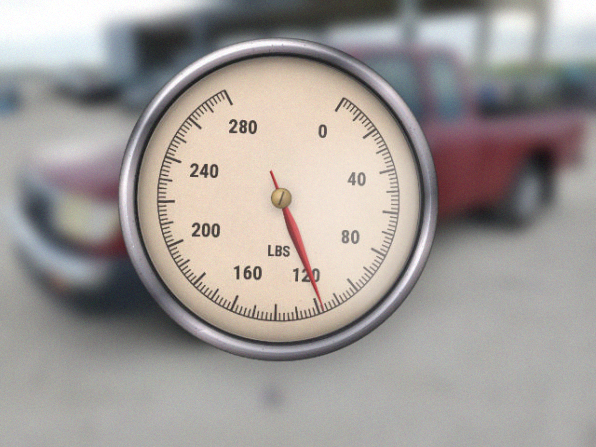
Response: 118 lb
